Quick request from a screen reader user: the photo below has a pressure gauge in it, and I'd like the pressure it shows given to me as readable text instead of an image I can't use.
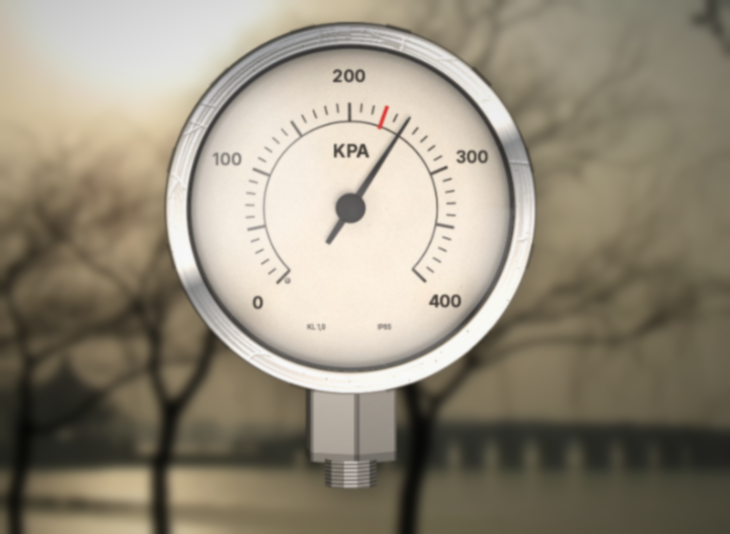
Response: 250 kPa
